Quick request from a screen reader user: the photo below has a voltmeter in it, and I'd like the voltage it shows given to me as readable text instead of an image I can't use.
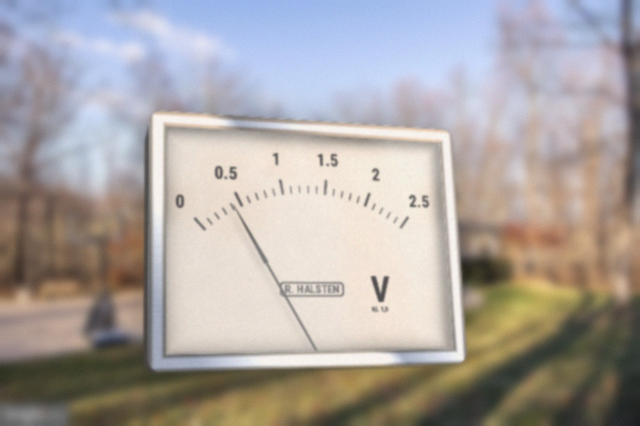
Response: 0.4 V
